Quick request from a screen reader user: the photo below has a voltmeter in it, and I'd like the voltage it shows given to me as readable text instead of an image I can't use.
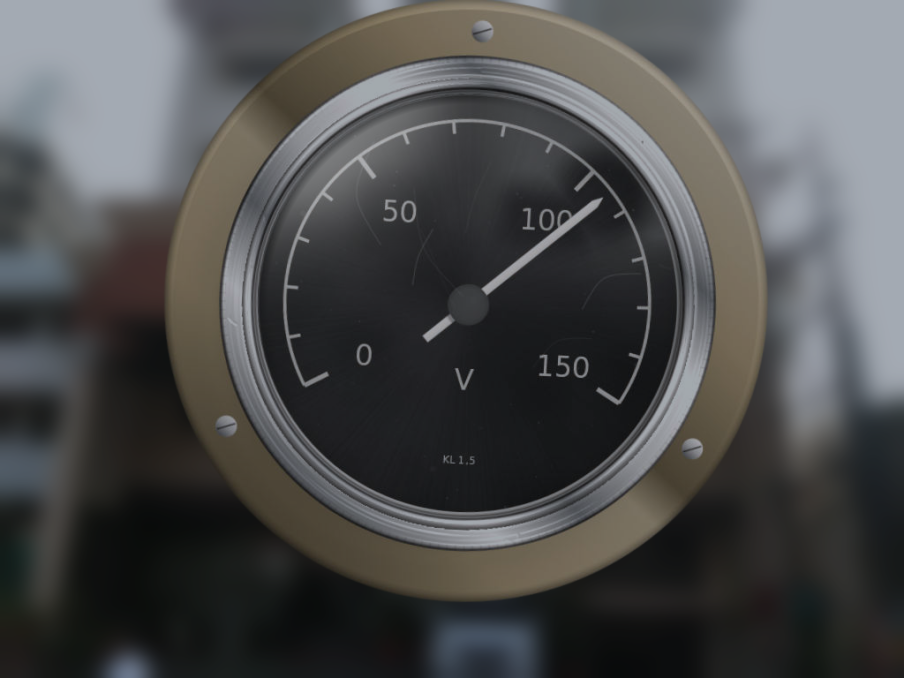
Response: 105 V
